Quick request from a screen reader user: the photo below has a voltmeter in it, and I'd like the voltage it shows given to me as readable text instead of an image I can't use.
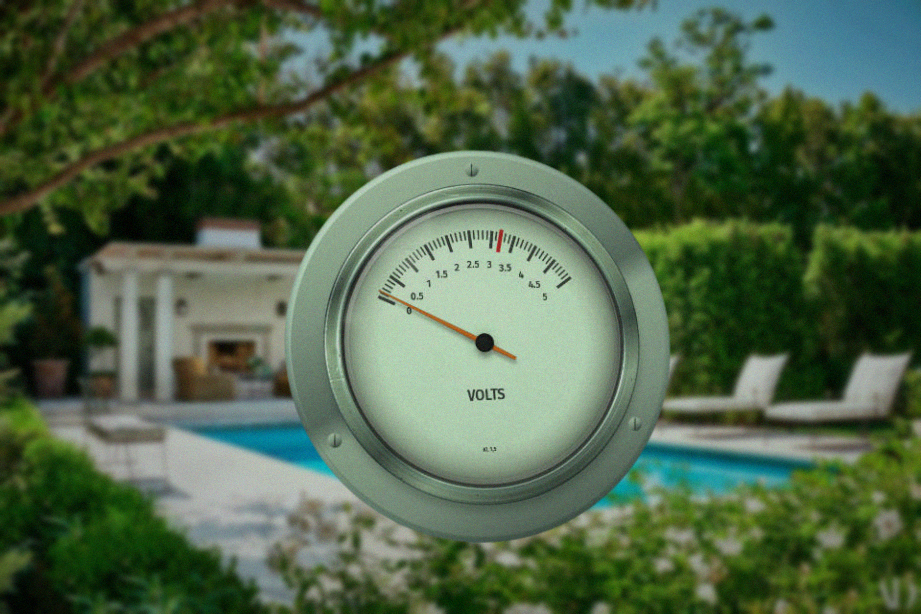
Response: 0.1 V
